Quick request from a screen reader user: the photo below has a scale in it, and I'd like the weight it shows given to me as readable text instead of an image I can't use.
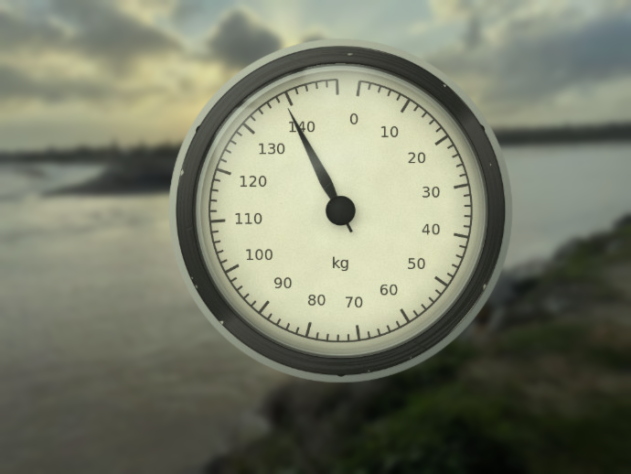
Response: 139 kg
